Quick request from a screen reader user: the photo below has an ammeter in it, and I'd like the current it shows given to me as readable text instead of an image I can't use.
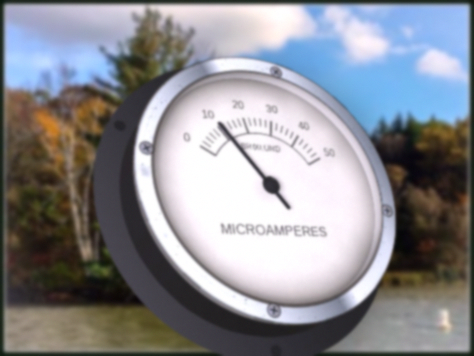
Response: 10 µA
